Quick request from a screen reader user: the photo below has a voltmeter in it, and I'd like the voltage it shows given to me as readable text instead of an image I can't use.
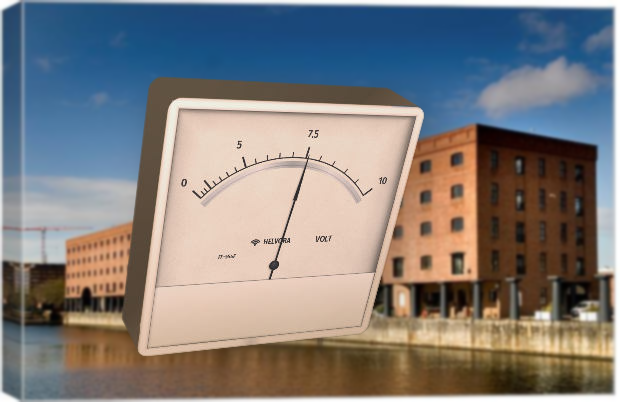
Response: 7.5 V
